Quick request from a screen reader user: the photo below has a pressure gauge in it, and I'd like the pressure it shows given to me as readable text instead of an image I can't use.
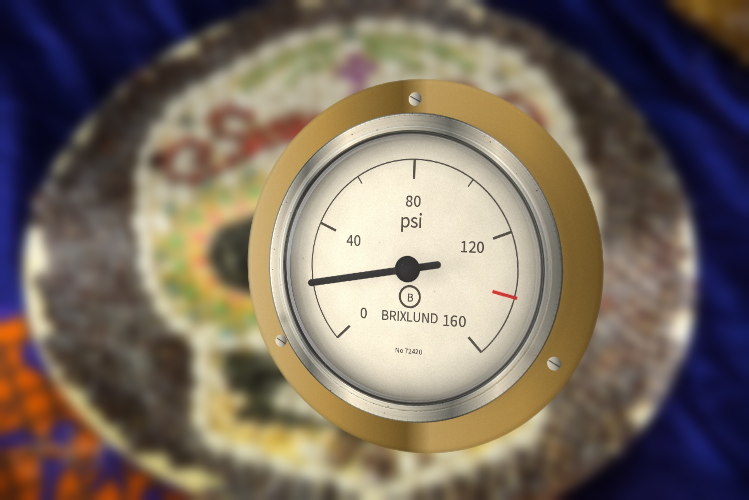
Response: 20 psi
